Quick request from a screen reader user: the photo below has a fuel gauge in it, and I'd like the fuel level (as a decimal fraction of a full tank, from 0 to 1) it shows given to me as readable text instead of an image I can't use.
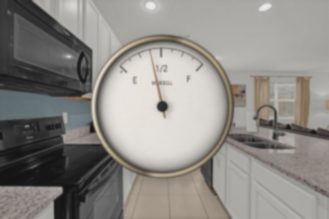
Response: 0.375
